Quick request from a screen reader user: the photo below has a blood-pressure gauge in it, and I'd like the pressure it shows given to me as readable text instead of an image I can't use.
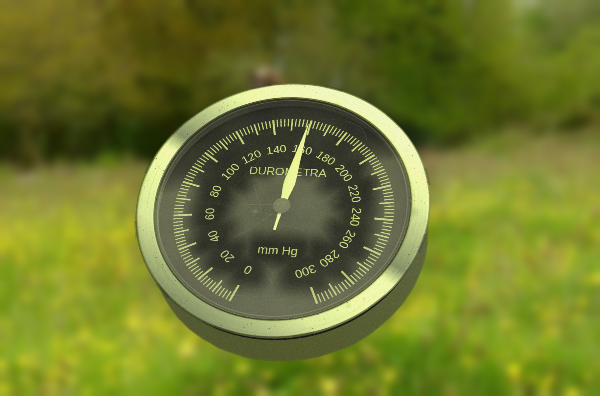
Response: 160 mmHg
